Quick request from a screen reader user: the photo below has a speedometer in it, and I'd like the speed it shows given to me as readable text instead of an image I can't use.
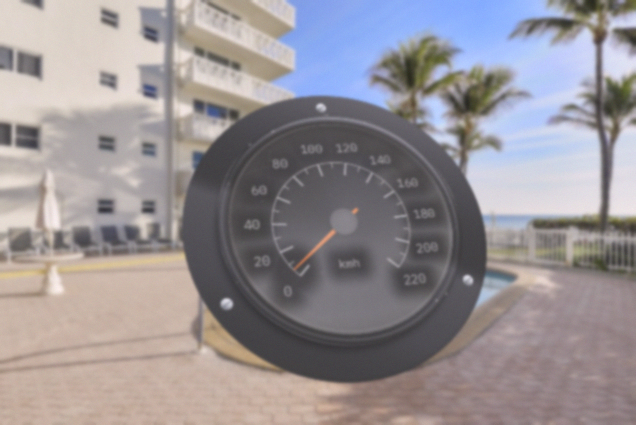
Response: 5 km/h
